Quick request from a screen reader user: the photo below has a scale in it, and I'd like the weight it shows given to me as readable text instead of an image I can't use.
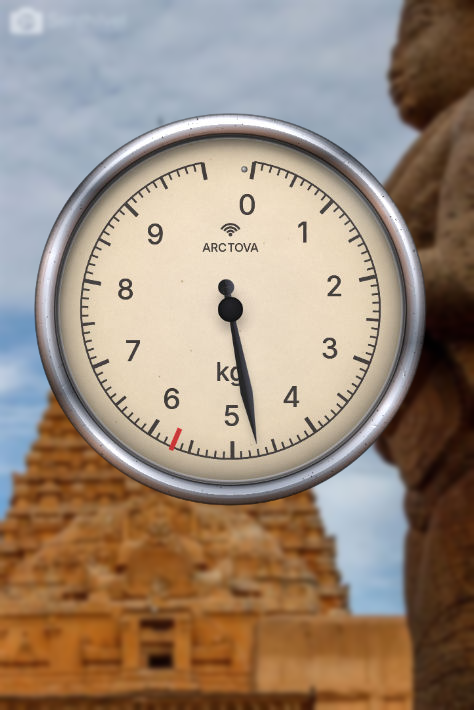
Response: 4.7 kg
